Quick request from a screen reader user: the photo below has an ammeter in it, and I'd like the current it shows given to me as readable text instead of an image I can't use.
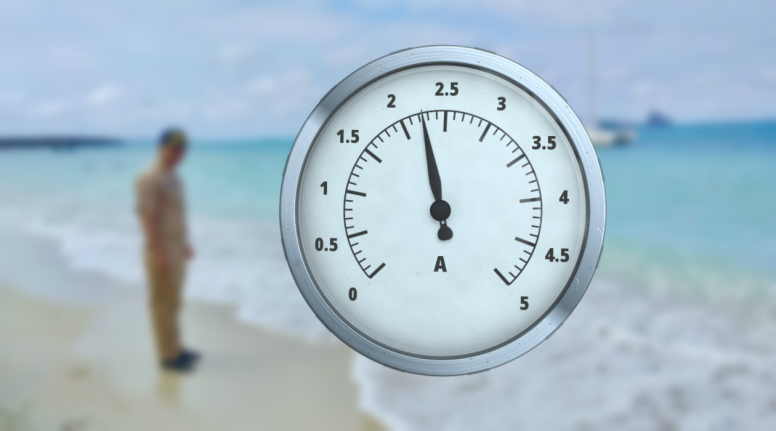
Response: 2.25 A
